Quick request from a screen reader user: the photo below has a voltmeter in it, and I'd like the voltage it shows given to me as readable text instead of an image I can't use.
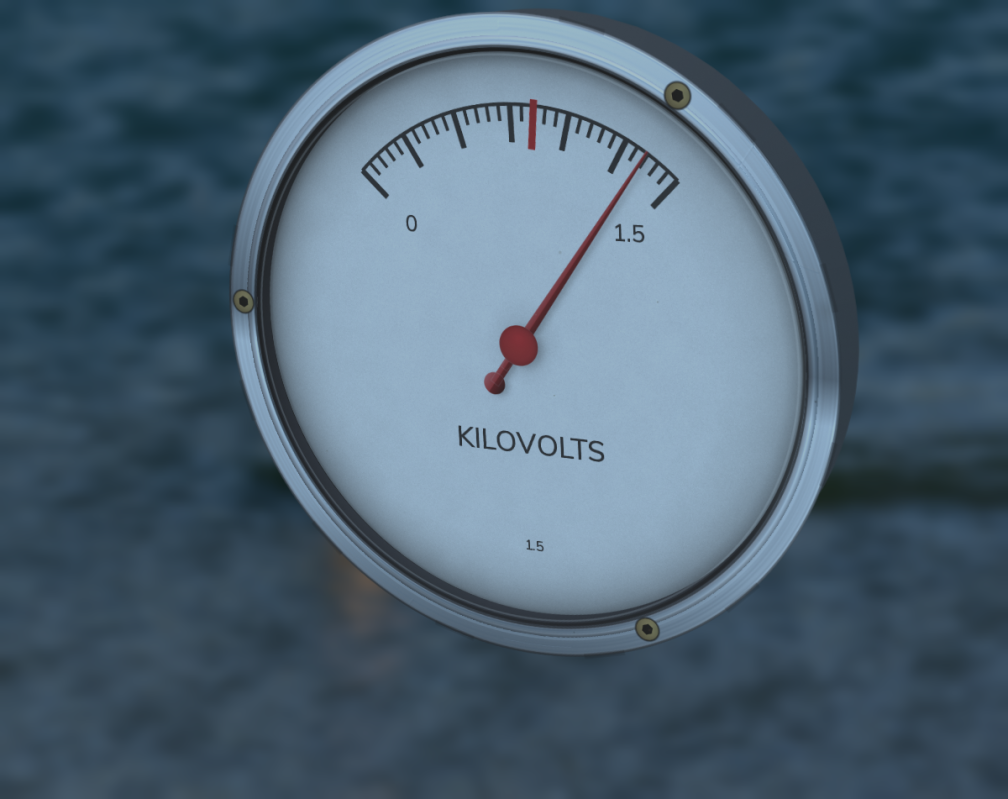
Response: 1.35 kV
